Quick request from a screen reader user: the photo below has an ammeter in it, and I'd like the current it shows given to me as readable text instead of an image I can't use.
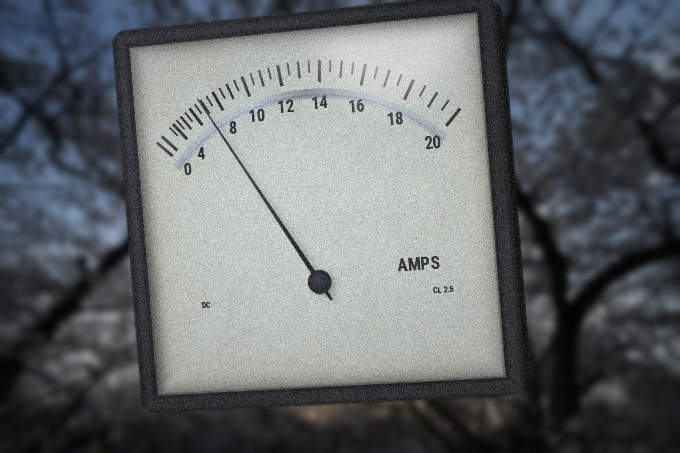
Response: 7 A
